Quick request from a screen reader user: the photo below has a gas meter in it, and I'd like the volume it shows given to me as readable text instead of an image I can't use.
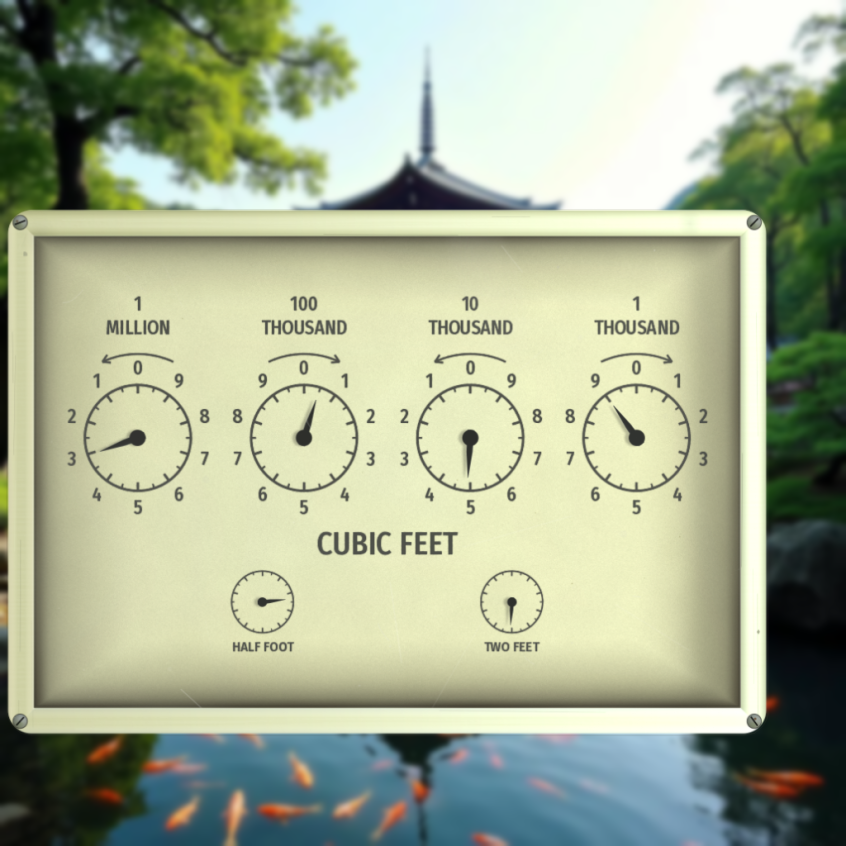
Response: 304900 ft³
